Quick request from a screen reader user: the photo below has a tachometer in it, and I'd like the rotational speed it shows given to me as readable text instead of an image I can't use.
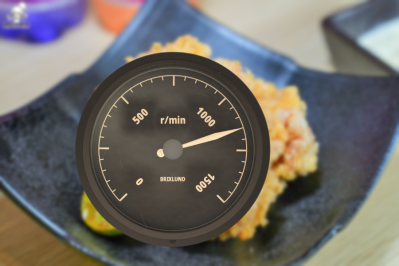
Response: 1150 rpm
